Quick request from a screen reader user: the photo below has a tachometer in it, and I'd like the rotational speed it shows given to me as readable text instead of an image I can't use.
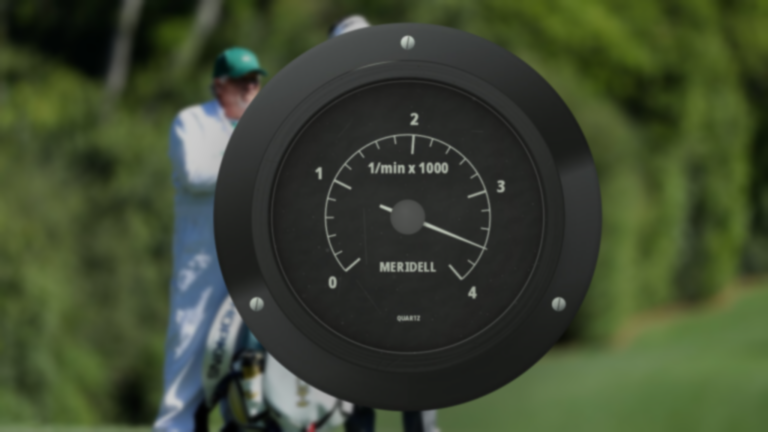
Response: 3600 rpm
